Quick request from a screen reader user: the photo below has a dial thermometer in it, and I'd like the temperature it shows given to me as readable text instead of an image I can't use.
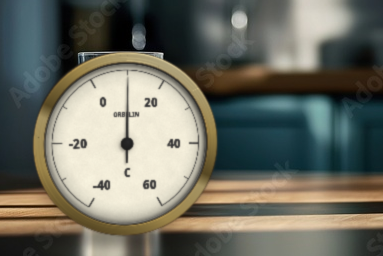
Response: 10 °C
